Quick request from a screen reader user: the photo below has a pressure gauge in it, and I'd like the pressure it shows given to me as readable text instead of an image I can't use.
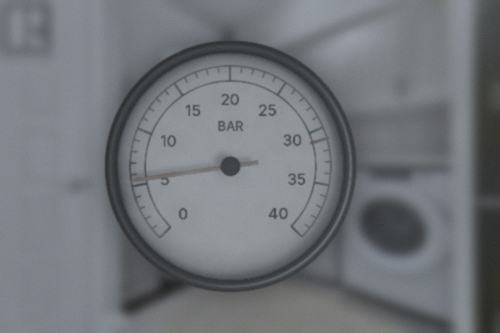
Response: 5.5 bar
